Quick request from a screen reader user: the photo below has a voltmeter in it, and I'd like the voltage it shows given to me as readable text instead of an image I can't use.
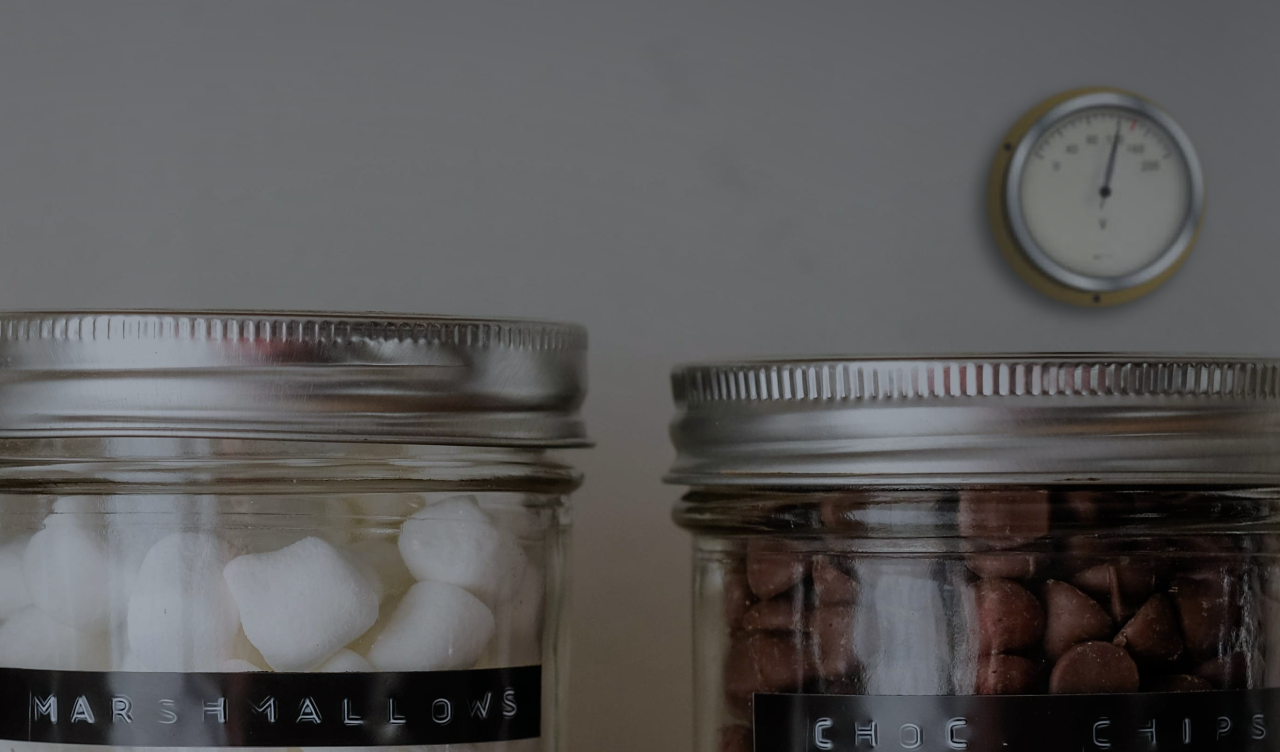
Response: 120 V
